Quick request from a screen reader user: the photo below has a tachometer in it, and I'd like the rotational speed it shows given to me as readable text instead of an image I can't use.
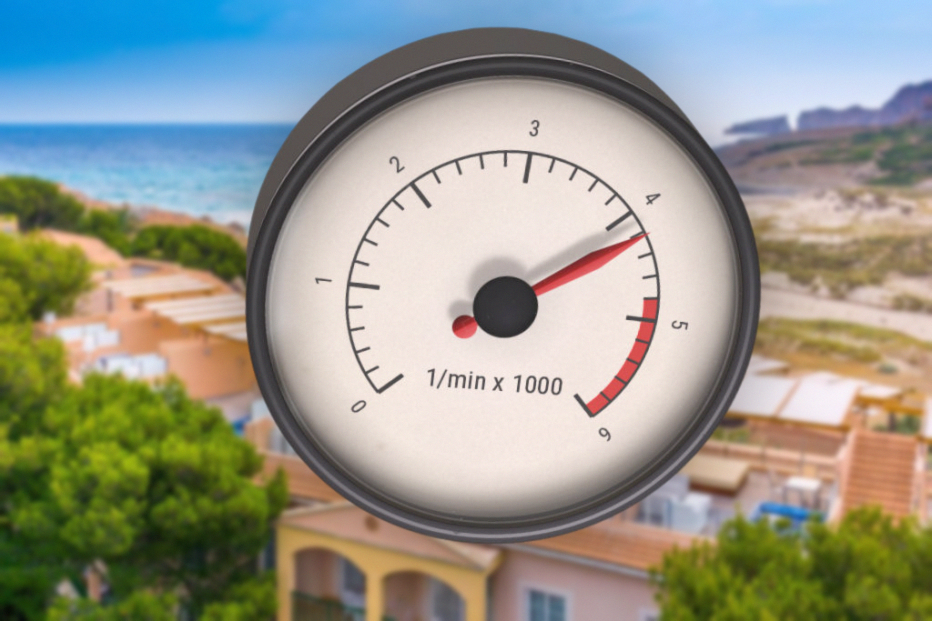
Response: 4200 rpm
